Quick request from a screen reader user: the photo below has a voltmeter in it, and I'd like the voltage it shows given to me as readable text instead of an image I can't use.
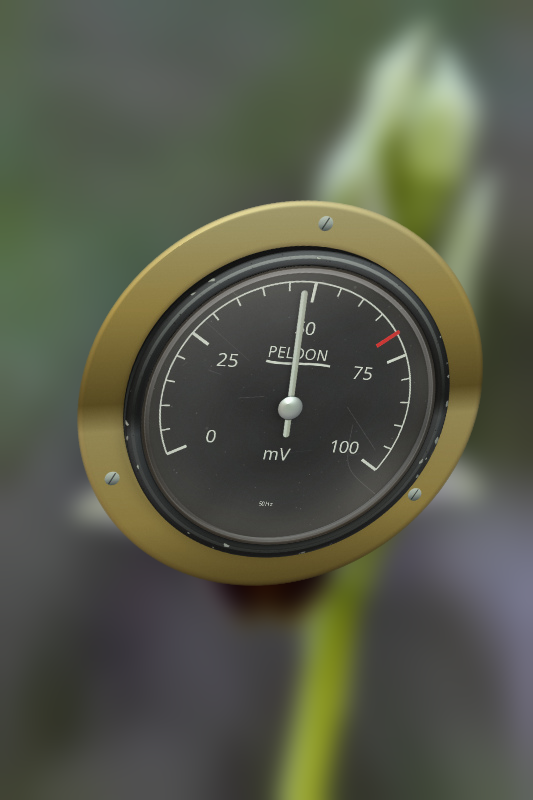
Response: 47.5 mV
